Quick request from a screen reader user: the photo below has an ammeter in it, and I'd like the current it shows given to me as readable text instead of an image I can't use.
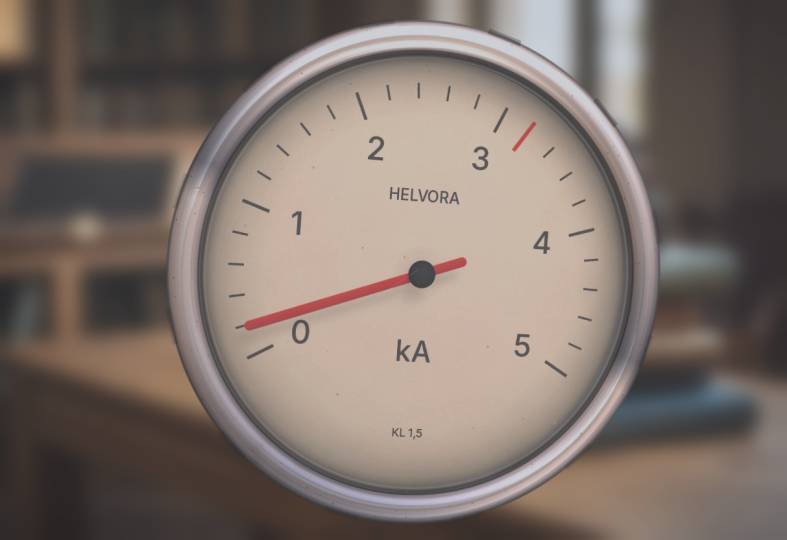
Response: 0.2 kA
